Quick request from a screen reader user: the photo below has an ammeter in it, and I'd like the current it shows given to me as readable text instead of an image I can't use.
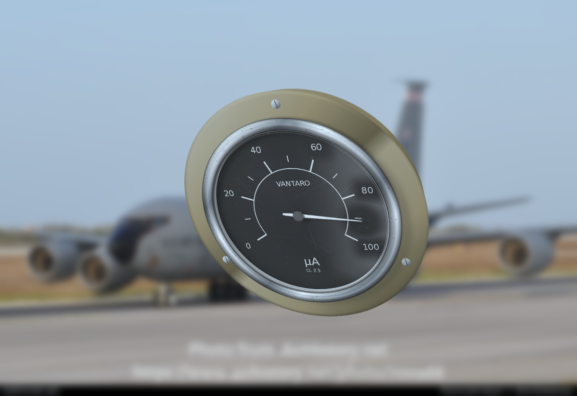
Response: 90 µA
